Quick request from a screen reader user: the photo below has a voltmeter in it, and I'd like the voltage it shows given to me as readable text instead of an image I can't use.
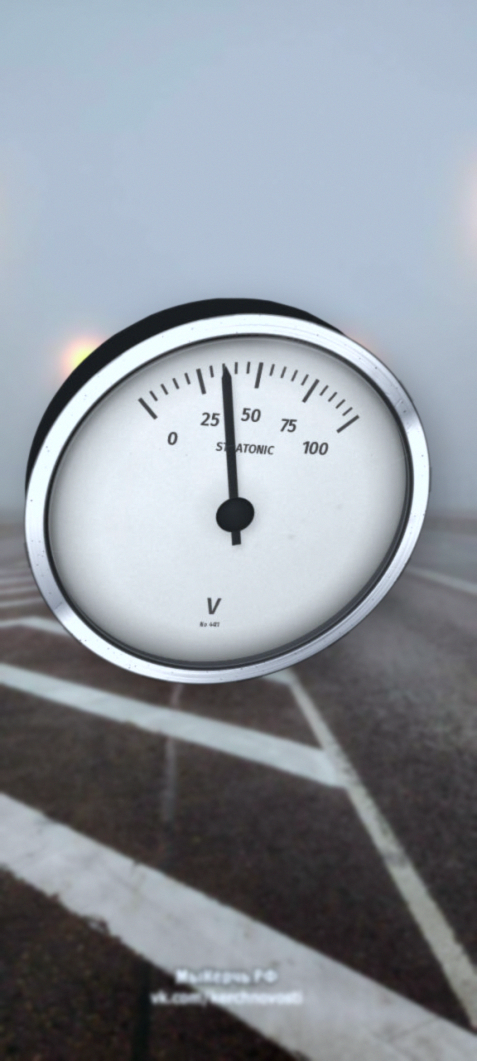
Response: 35 V
